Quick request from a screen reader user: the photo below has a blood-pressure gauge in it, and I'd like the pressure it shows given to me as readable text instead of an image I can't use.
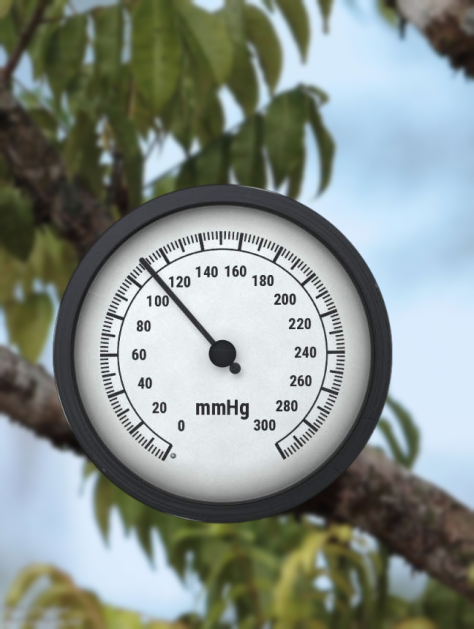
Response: 110 mmHg
